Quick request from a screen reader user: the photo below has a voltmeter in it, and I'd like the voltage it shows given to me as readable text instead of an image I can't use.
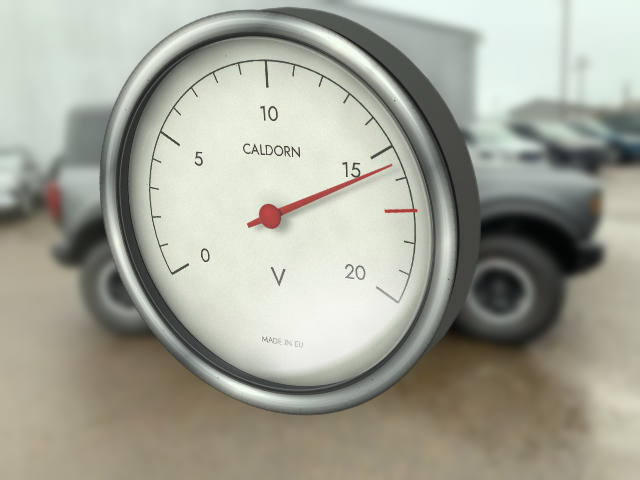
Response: 15.5 V
